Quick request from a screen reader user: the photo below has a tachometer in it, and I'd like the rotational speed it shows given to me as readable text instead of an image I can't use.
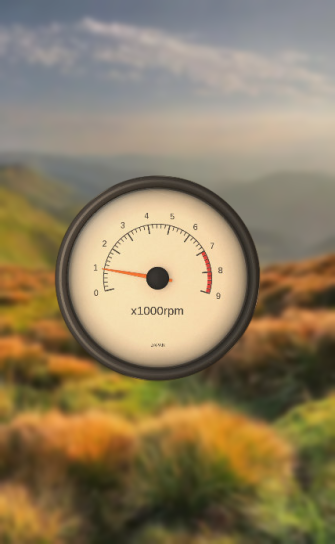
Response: 1000 rpm
